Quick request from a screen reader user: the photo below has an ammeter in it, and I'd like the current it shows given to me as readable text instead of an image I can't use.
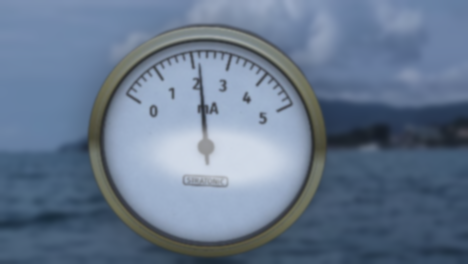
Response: 2.2 mA
